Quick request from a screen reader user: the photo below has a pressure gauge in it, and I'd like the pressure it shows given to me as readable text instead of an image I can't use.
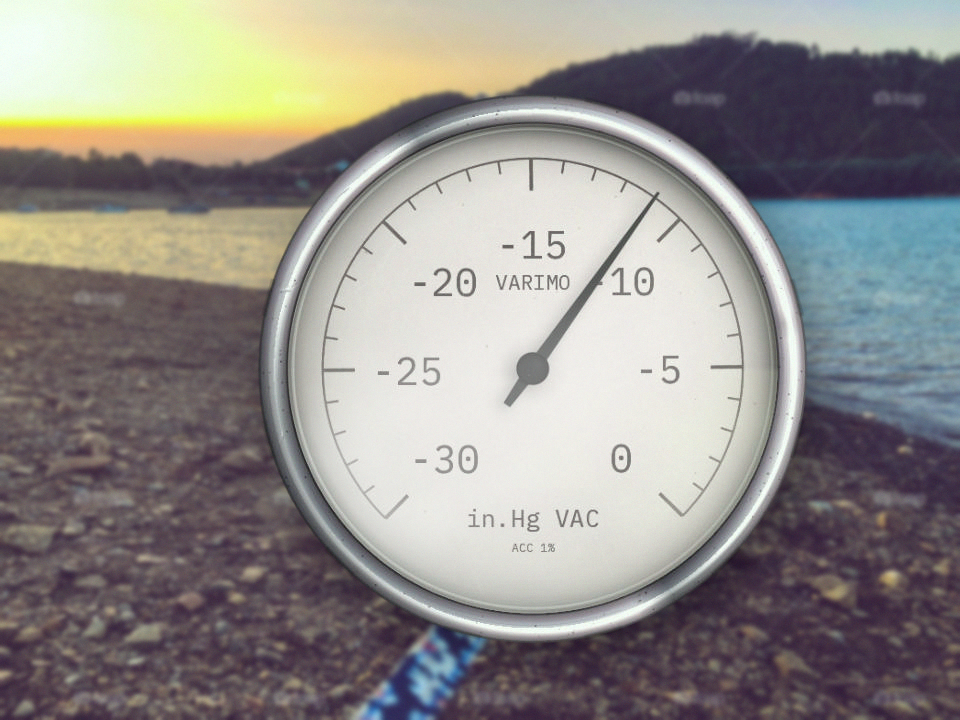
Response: -11 inHg
